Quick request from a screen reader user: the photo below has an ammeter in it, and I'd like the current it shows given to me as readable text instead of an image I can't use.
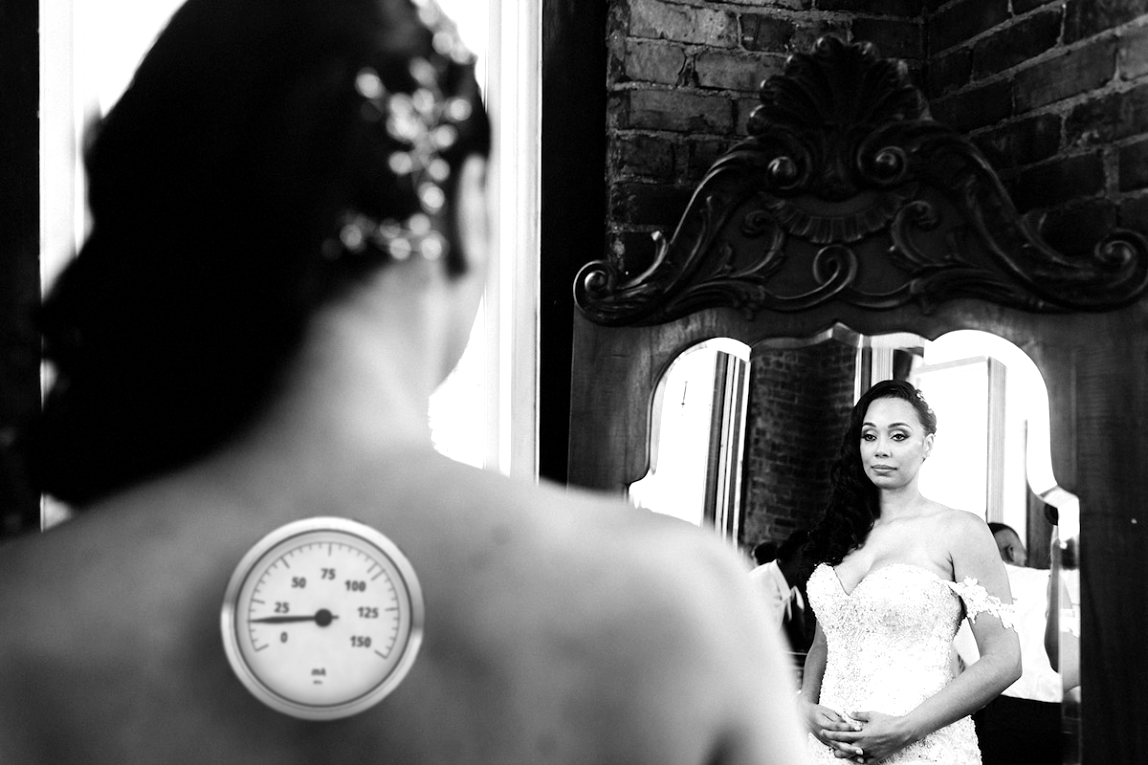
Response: 15 mA
